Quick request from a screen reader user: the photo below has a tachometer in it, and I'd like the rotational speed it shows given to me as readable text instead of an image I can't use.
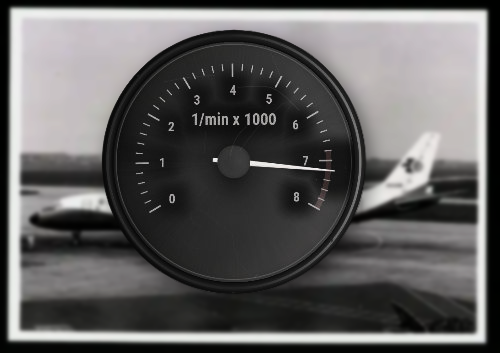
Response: 7200 rpm
